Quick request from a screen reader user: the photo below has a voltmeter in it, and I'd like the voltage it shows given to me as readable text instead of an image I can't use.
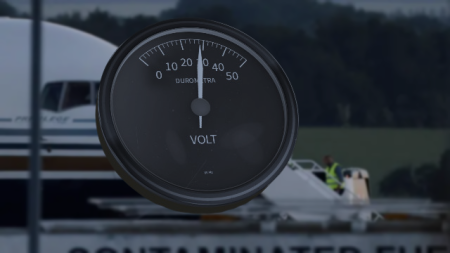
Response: 28 V
